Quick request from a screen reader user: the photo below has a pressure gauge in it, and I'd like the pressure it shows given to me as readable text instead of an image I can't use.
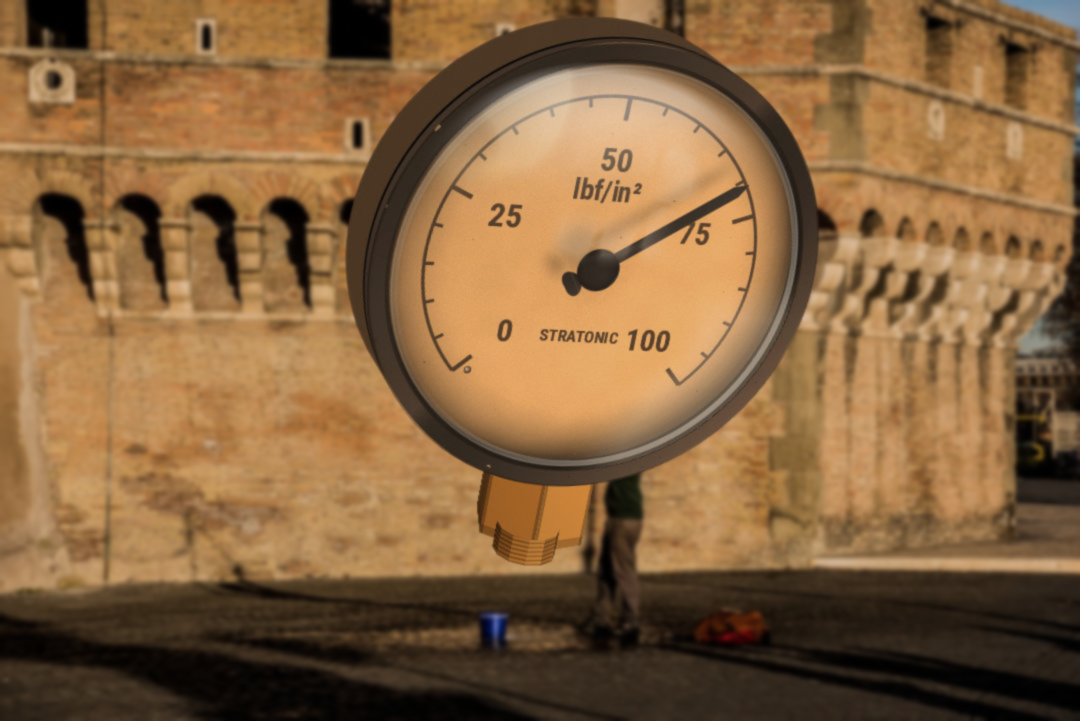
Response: 70 psi
